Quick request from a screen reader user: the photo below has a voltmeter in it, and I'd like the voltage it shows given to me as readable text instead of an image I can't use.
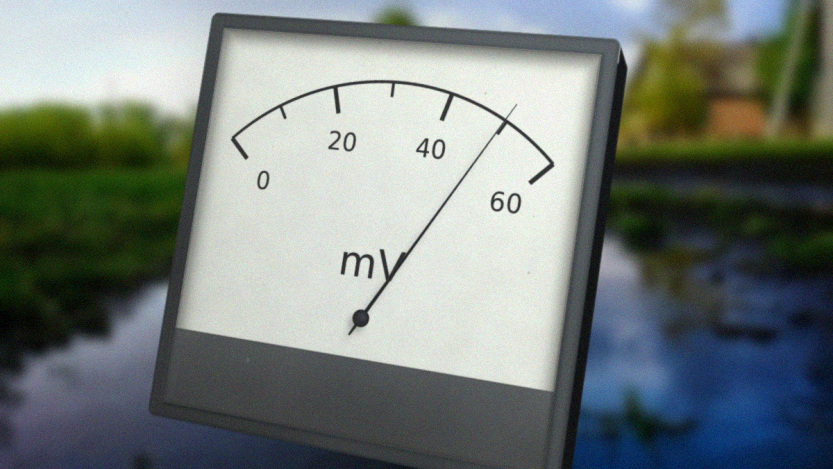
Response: 50 mV
